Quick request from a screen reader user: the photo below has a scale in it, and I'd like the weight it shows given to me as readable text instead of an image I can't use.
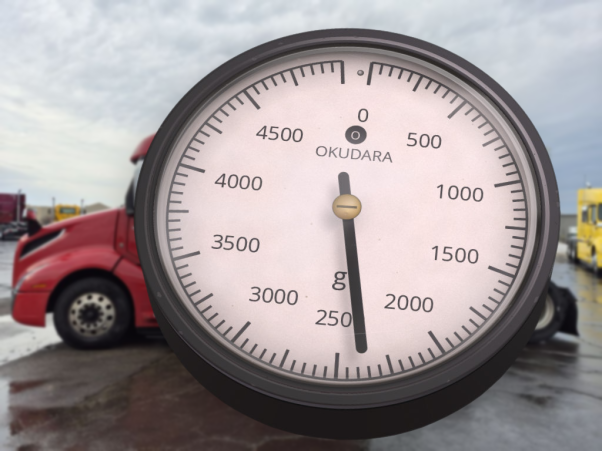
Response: 2375 g
